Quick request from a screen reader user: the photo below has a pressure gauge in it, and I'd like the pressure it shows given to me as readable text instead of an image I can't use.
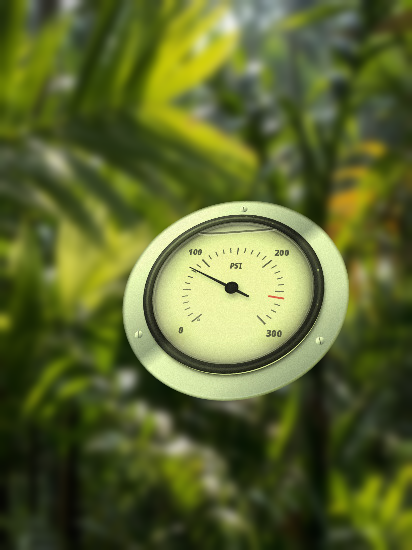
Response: 80 psi
